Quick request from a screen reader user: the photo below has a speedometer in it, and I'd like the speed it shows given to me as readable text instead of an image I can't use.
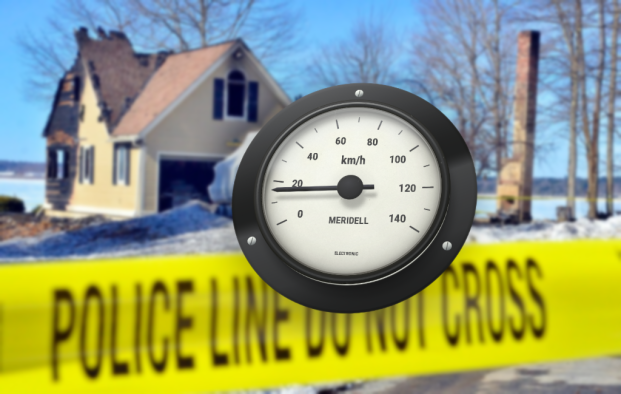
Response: 15 km/h
